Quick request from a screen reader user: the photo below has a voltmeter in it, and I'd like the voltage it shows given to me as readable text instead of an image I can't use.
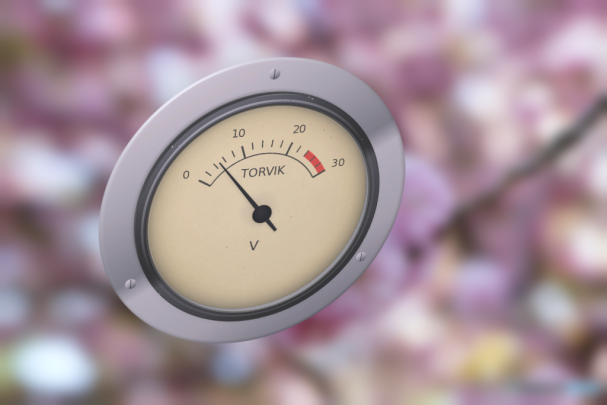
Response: 5 V
